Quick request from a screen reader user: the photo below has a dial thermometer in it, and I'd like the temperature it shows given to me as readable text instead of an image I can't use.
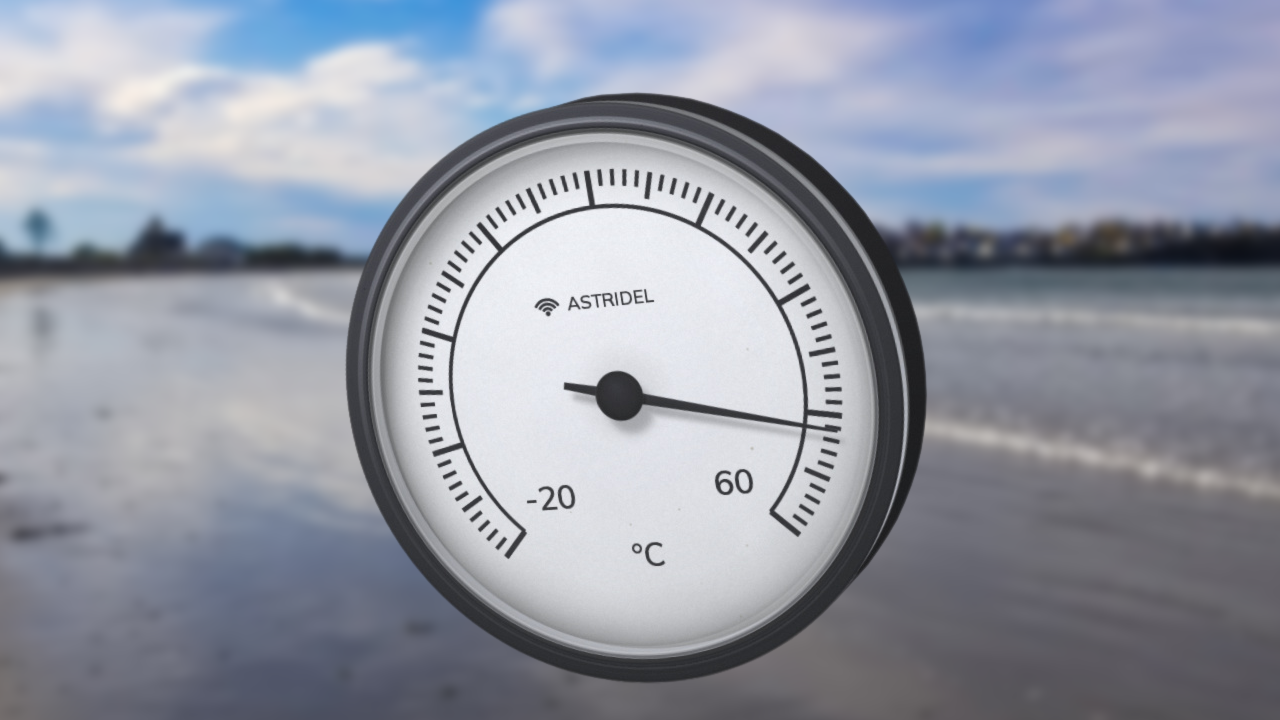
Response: 51 °C
